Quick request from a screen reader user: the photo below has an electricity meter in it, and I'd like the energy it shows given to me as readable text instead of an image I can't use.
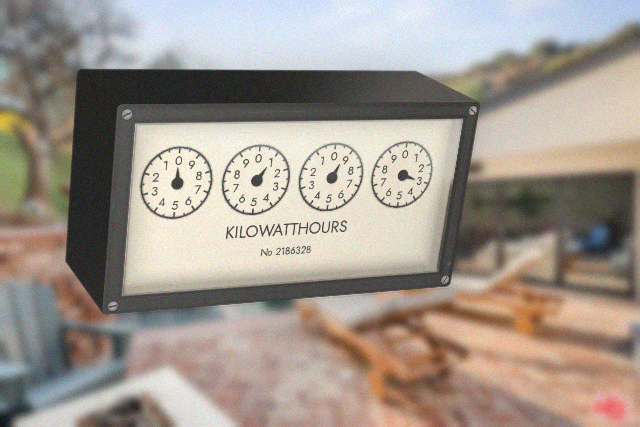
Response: 93 kWh
